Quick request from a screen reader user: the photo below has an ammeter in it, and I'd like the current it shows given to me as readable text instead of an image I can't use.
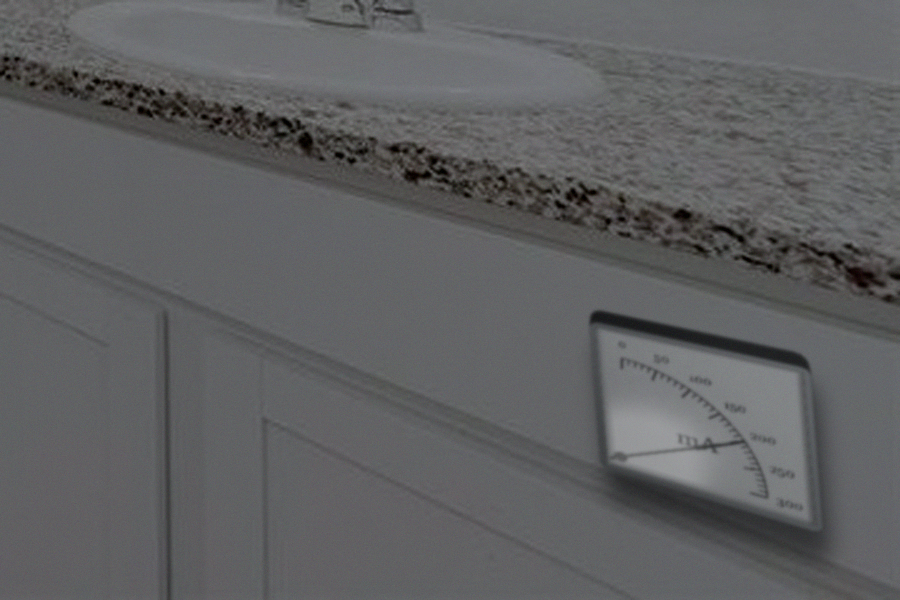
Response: 200 mA
